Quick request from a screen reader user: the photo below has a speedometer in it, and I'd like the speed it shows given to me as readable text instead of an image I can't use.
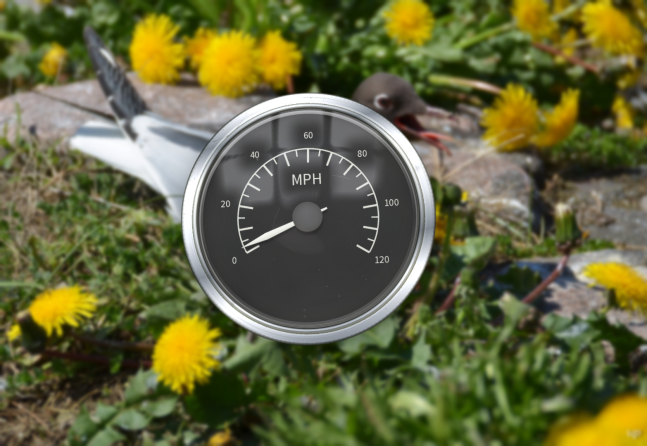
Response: 2.5 mph
